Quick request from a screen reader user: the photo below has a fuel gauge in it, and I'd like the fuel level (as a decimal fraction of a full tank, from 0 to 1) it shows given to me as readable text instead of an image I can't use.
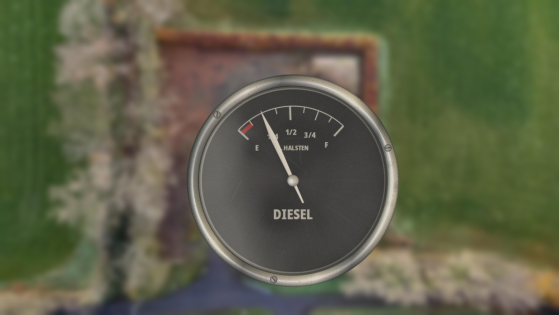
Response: 0.25
